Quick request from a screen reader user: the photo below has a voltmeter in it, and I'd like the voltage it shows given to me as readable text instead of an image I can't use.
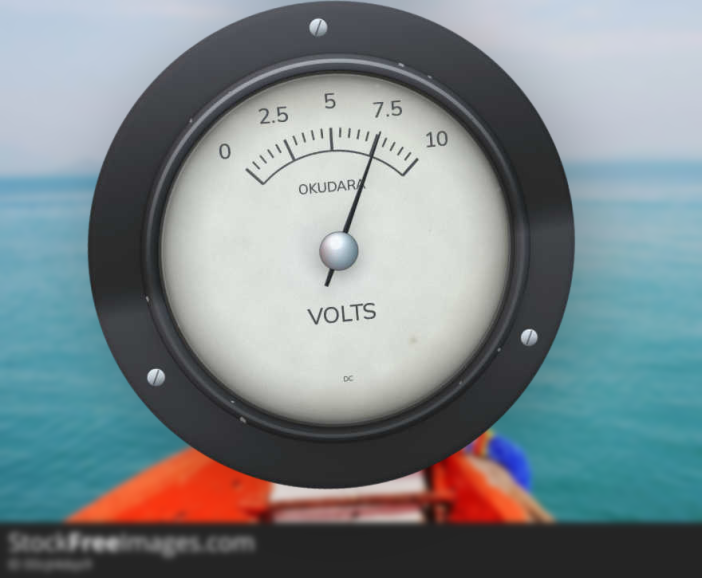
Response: 7.5 V
